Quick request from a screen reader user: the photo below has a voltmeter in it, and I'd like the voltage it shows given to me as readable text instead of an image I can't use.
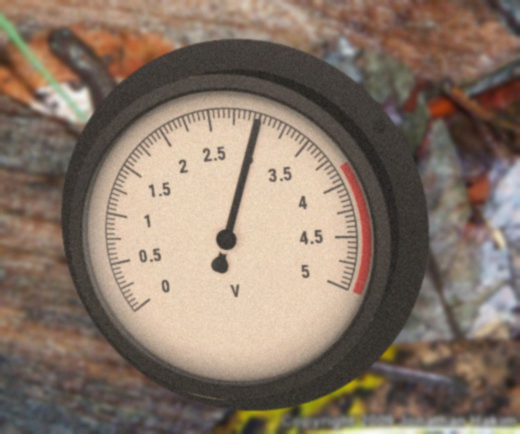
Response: 3 V
